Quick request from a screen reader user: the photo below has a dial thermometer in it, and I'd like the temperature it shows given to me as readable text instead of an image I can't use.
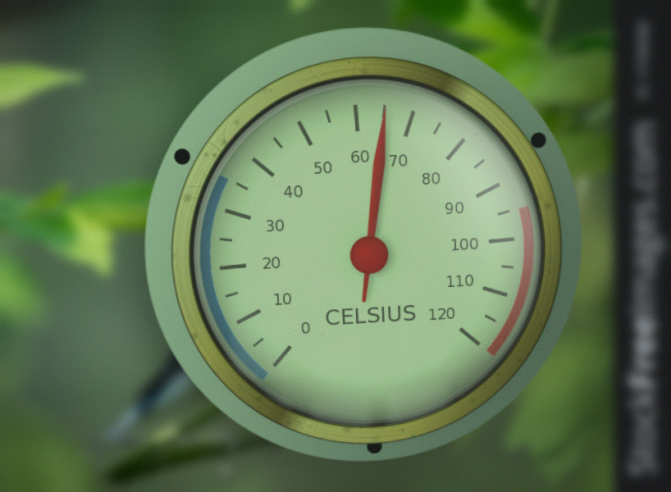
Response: 65 °C
